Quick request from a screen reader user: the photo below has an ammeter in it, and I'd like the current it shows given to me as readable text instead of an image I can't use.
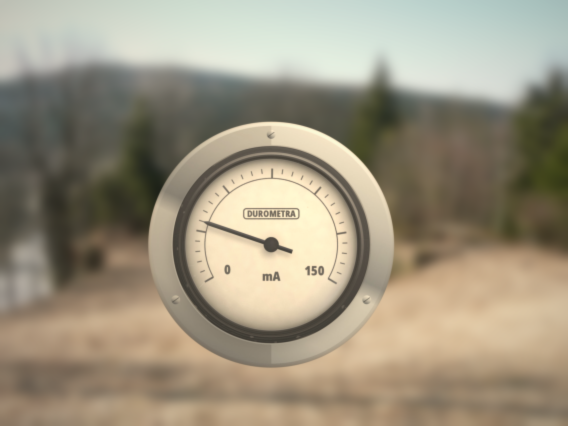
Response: 30 mA
